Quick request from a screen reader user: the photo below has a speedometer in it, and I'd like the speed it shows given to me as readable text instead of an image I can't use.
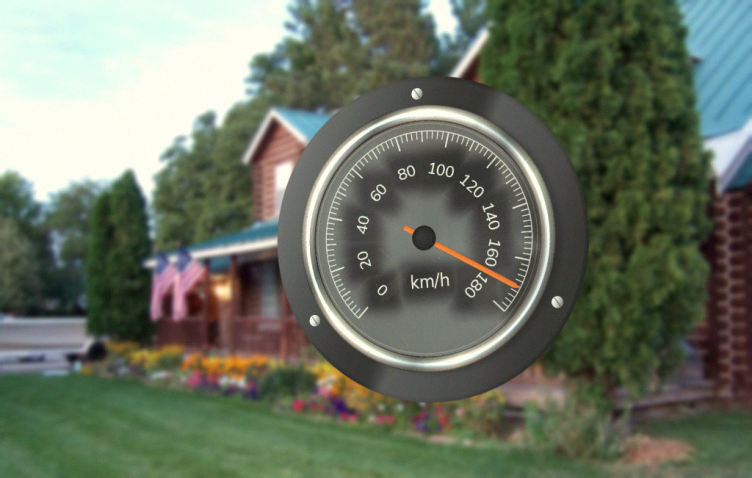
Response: 170 km/h
